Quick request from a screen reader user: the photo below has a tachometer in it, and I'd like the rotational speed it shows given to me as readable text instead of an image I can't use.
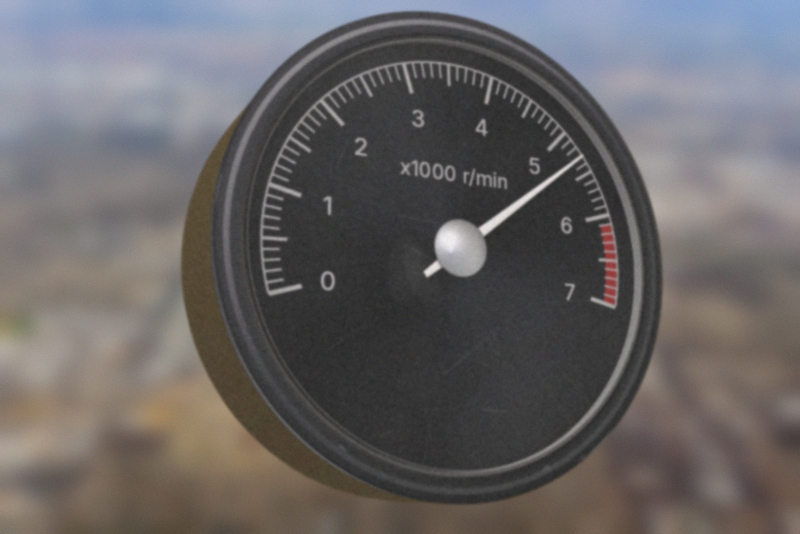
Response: 5300 rpm
